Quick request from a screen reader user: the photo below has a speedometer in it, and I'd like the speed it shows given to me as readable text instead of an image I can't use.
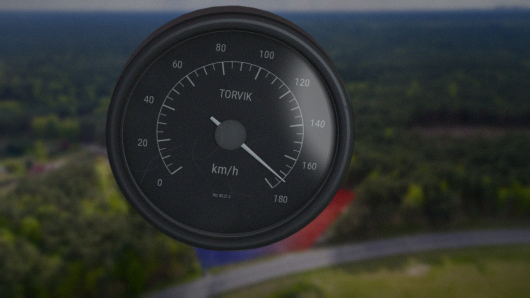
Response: 172.5 km/h
